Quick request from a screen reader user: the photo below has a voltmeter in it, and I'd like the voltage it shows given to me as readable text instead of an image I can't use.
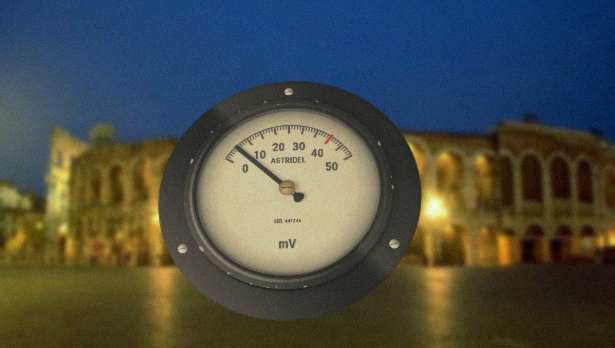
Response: 5 mV
